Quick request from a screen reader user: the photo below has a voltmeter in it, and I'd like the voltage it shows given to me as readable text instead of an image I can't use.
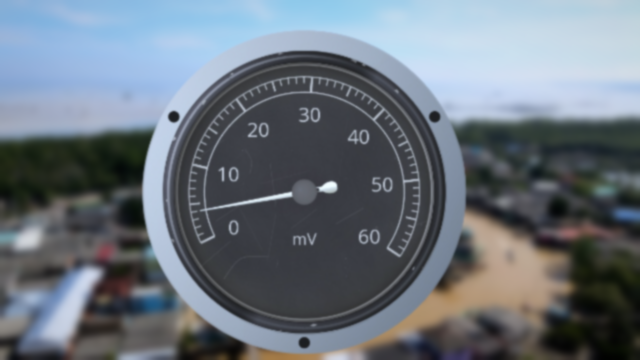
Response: 4 mV
